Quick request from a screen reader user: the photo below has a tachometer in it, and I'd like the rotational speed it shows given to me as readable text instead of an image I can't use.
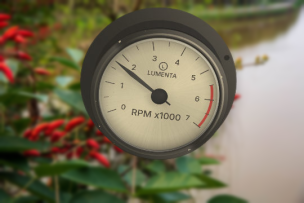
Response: 1750 rpm
